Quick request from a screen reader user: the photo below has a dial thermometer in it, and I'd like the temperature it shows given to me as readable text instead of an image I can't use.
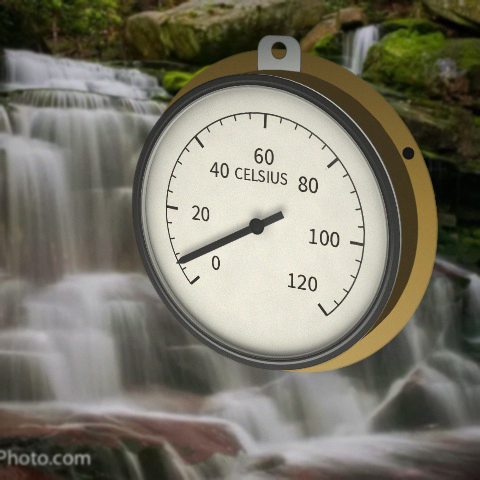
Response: 6 °C
